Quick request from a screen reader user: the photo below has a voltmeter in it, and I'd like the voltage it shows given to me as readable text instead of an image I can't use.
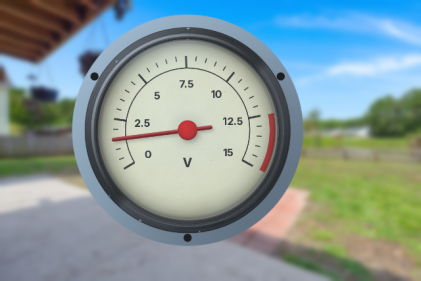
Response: 1.5 V
